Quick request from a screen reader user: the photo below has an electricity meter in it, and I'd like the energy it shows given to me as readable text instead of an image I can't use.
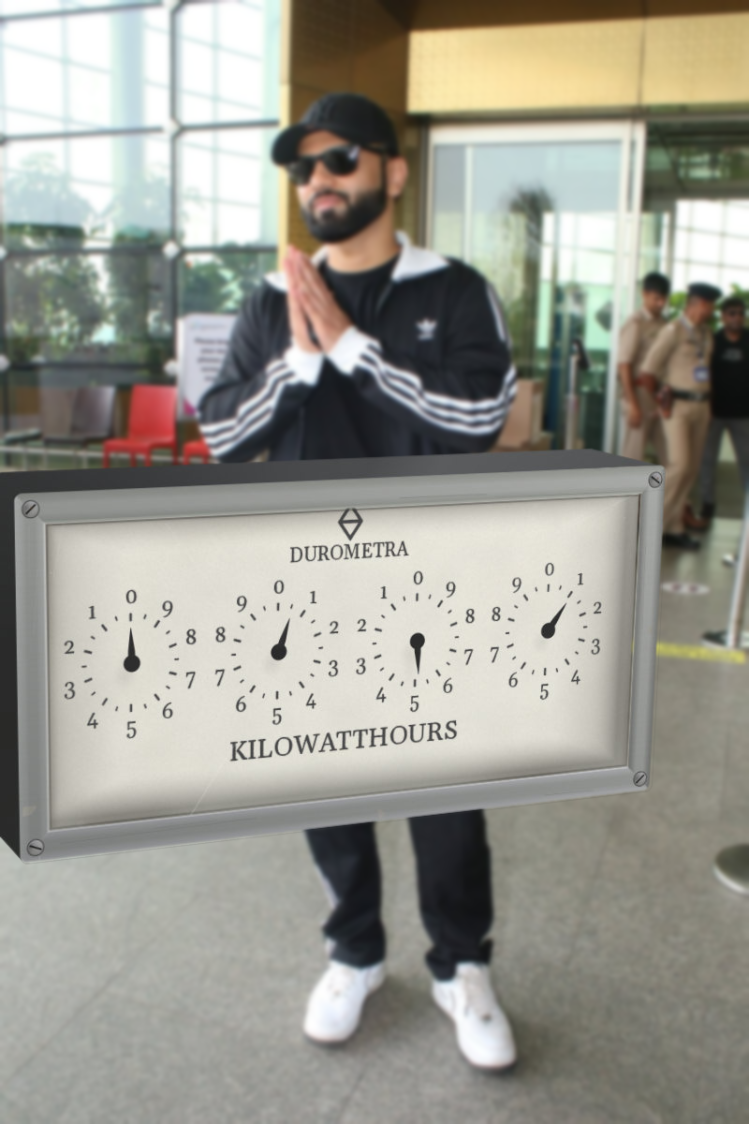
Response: 51 kWh
